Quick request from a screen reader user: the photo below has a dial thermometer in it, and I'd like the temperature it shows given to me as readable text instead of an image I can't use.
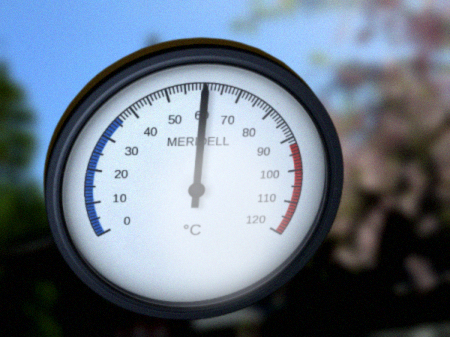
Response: 60 °C
